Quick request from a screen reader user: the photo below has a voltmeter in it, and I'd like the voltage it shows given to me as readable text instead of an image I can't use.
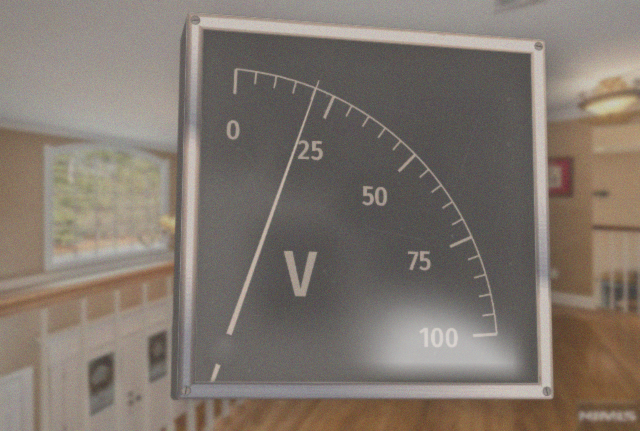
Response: 20 V
